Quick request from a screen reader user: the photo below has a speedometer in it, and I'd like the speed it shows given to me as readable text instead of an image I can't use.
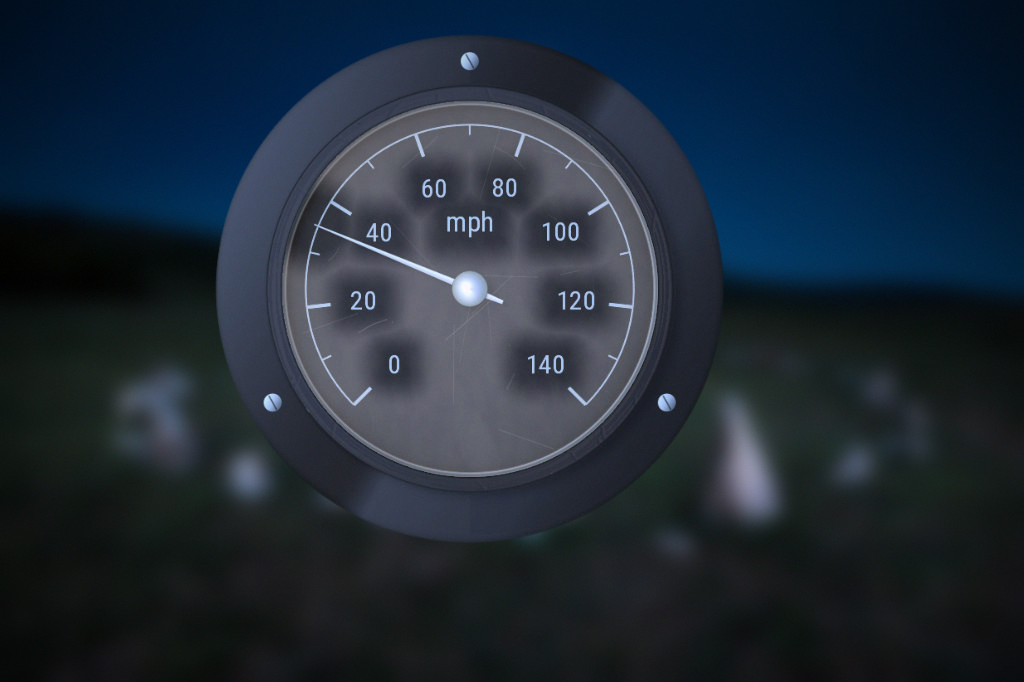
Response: 35 mph
